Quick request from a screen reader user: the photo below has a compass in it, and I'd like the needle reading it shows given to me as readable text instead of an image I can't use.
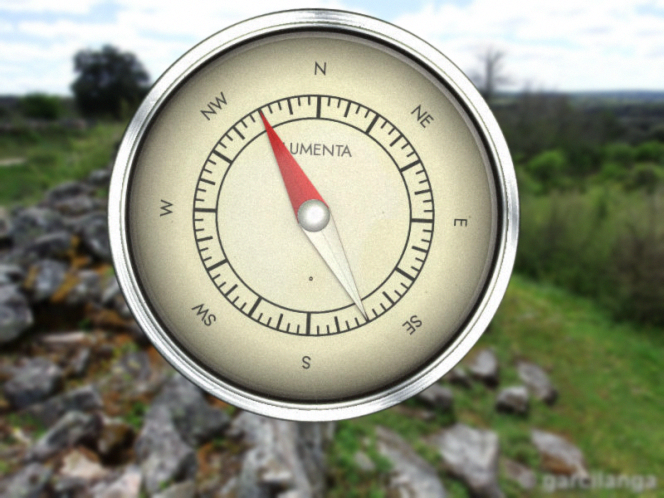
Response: 330 °
